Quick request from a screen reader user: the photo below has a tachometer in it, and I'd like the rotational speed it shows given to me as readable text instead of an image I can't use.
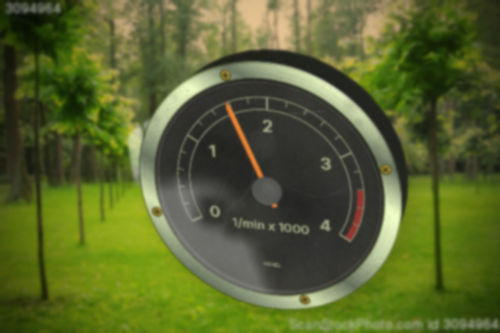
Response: 1600 rpm
